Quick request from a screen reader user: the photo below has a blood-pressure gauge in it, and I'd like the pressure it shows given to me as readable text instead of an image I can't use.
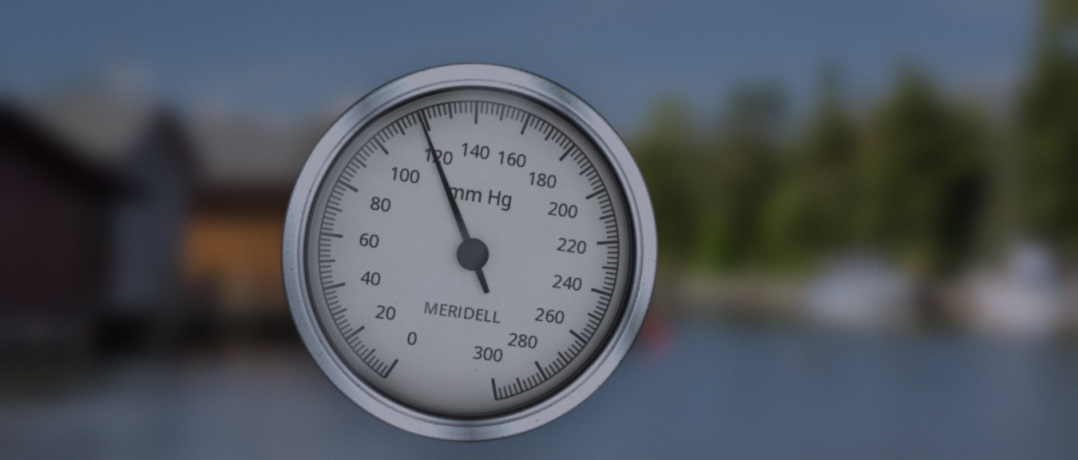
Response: 118 mmHg
